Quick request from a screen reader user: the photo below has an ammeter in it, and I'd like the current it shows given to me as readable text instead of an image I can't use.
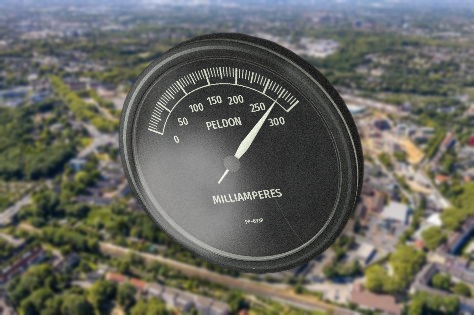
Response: 275 mA
